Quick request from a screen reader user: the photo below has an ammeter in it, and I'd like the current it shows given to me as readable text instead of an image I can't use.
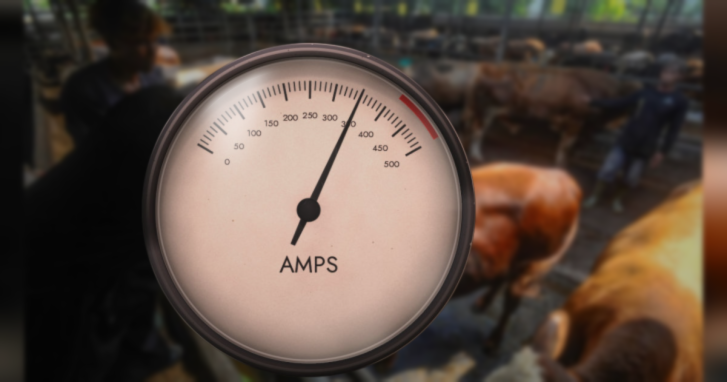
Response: 350 A
